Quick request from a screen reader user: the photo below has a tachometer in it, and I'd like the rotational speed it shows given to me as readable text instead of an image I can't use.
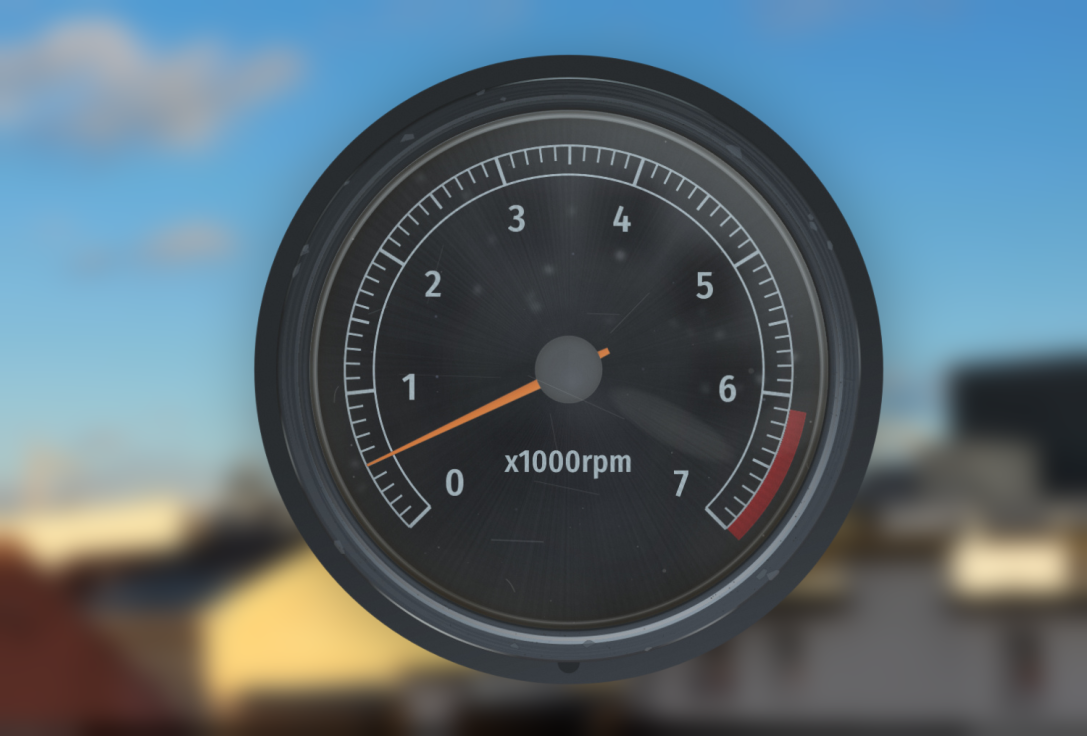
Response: 500 rpm
